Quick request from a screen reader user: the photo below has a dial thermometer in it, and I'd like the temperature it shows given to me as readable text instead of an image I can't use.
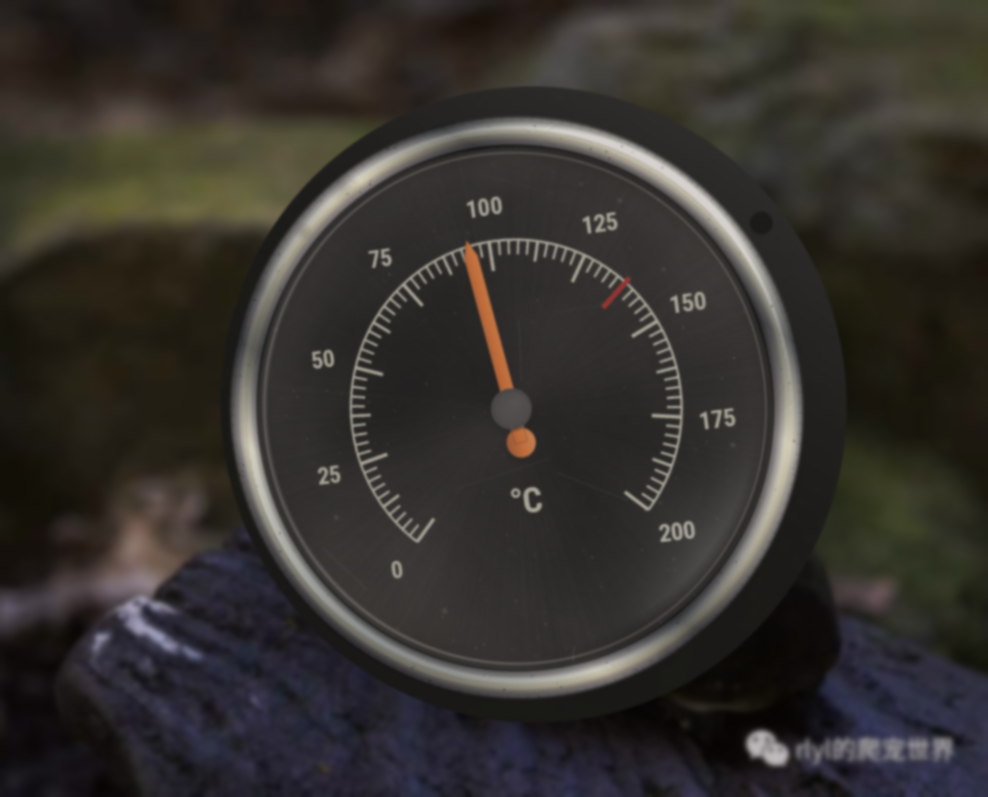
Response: 95 °C
